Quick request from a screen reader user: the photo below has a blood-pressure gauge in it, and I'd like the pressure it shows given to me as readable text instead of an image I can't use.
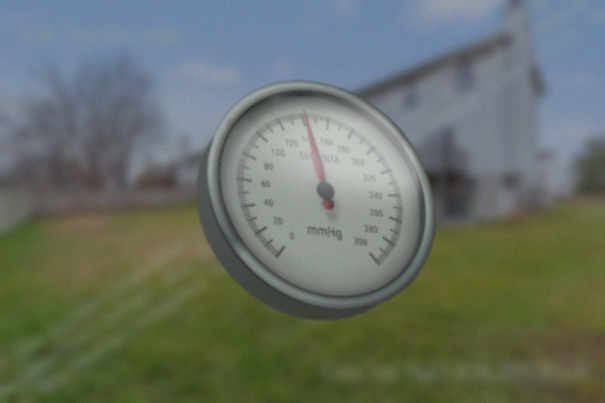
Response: 140 mmHg
